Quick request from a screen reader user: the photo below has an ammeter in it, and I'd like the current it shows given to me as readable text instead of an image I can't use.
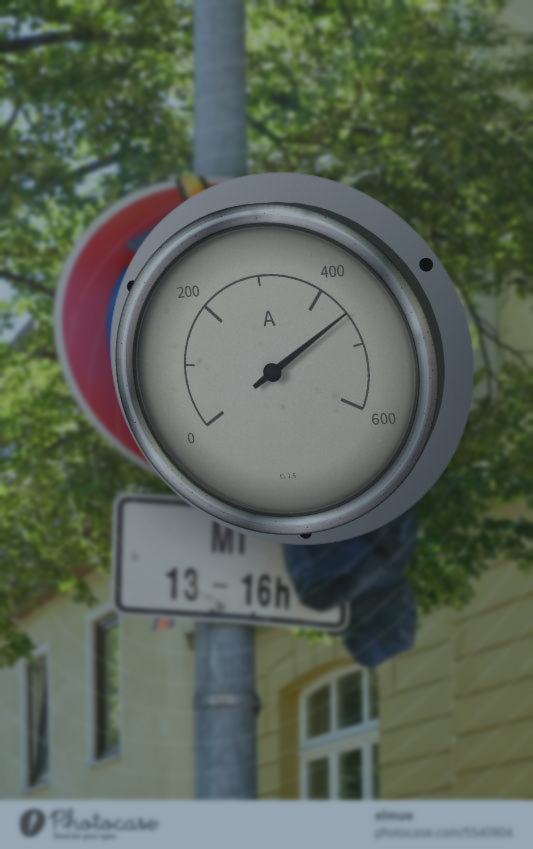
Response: 450 A
